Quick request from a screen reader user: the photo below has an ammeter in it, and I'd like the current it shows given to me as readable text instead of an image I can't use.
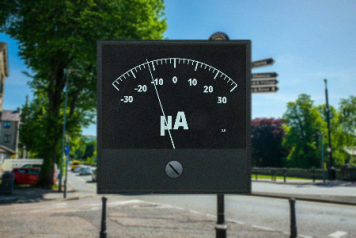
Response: -12 µA
